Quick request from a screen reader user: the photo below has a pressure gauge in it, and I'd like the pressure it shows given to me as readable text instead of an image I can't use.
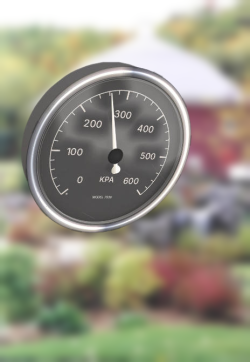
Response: 260 kPa
